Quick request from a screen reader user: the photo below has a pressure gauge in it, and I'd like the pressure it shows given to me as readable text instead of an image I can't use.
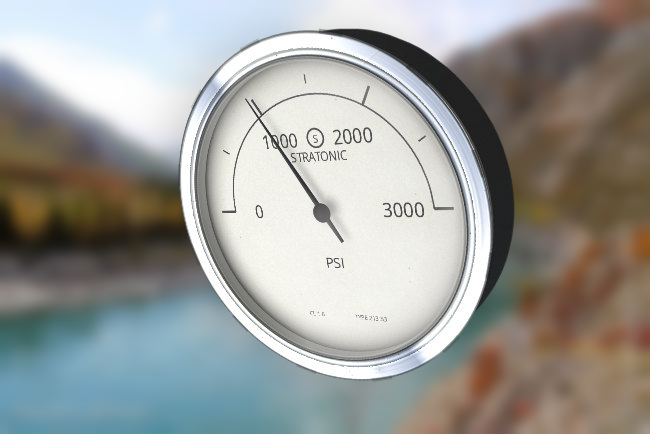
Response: 1000 psi
